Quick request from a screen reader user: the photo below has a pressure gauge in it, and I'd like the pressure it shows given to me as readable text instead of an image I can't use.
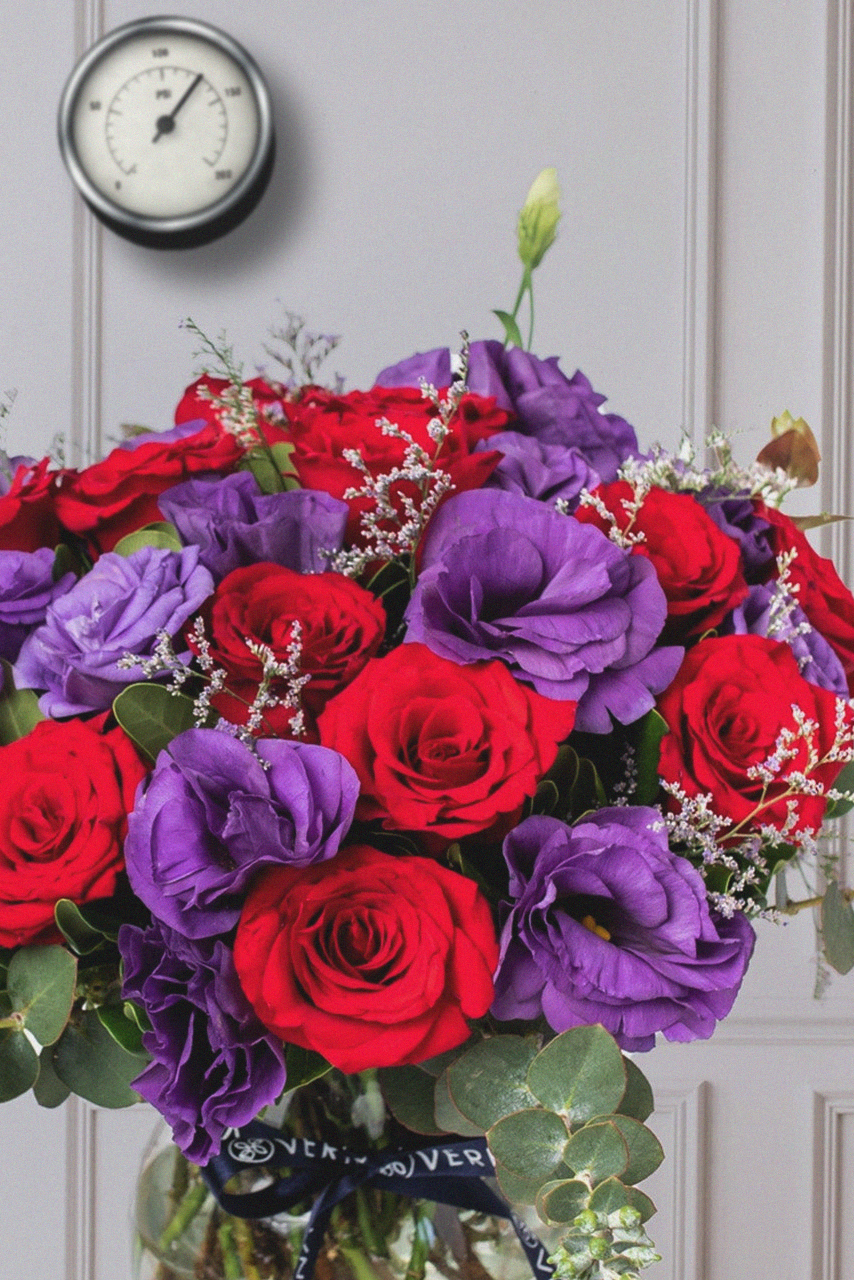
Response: 130 psi
